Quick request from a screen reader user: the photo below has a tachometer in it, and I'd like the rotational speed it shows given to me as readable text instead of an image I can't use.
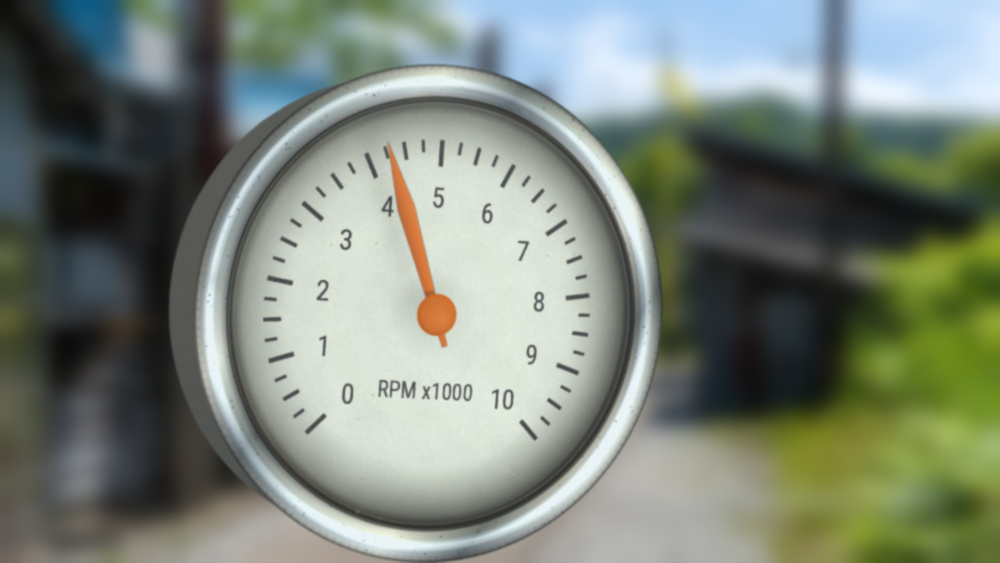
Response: 4250 rpm
